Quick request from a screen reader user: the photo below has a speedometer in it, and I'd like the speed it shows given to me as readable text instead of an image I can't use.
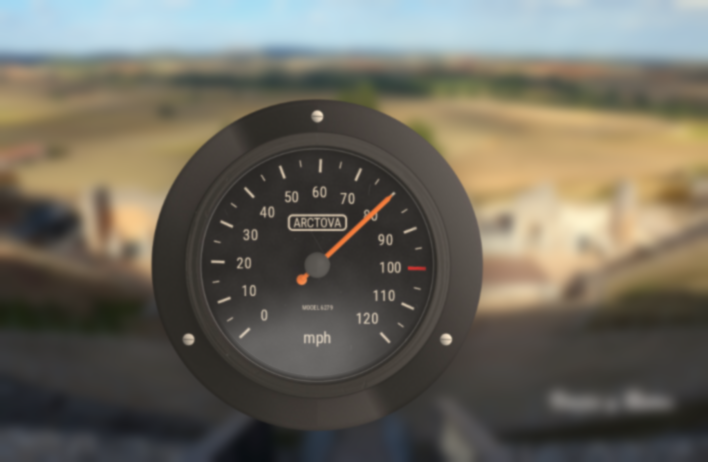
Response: 80 mph
